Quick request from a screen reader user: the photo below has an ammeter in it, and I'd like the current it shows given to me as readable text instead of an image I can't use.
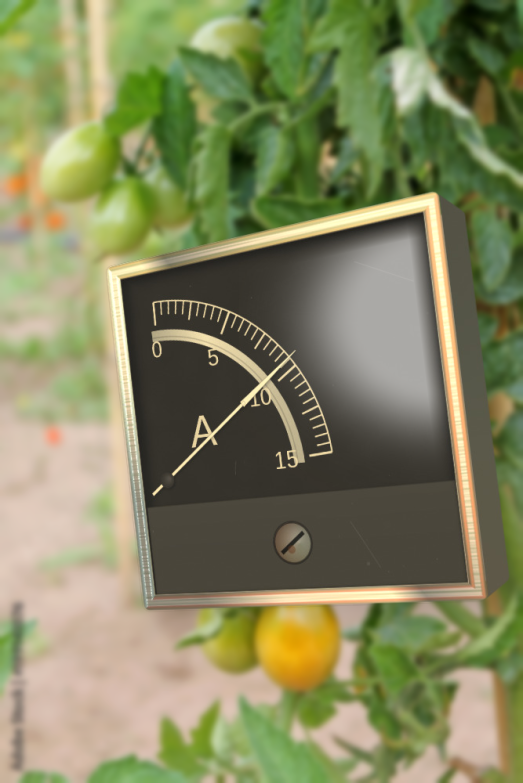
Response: 9.5 A
